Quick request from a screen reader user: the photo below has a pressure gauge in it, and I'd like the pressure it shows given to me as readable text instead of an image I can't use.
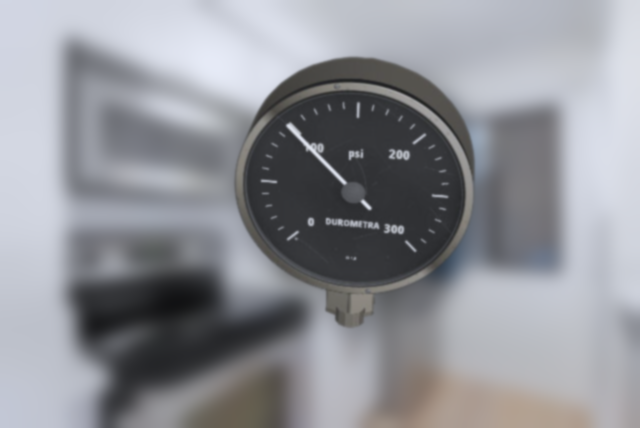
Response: 100 psi
